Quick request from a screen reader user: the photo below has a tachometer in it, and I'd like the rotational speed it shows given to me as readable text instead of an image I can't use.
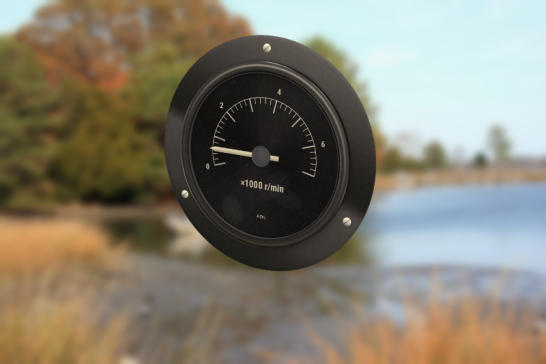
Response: 600 rpm
